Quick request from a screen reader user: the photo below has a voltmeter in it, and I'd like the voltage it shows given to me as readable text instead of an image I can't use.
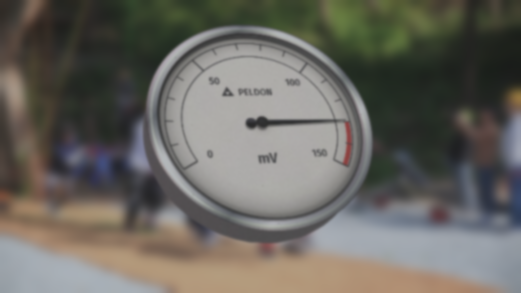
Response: 130 mV
